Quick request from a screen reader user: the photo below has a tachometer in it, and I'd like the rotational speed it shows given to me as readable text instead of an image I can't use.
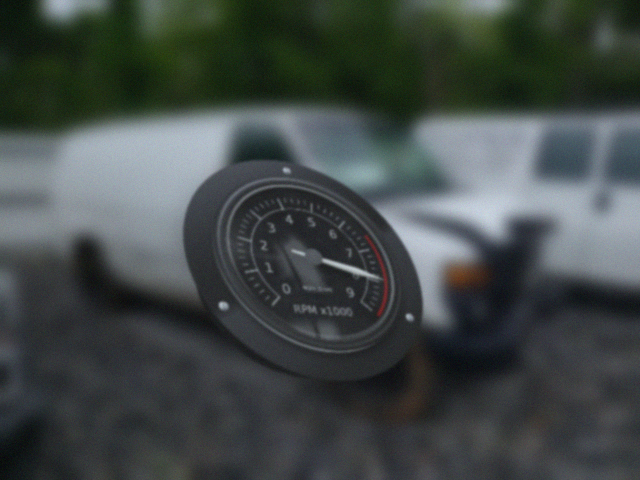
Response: 8000 rpm
